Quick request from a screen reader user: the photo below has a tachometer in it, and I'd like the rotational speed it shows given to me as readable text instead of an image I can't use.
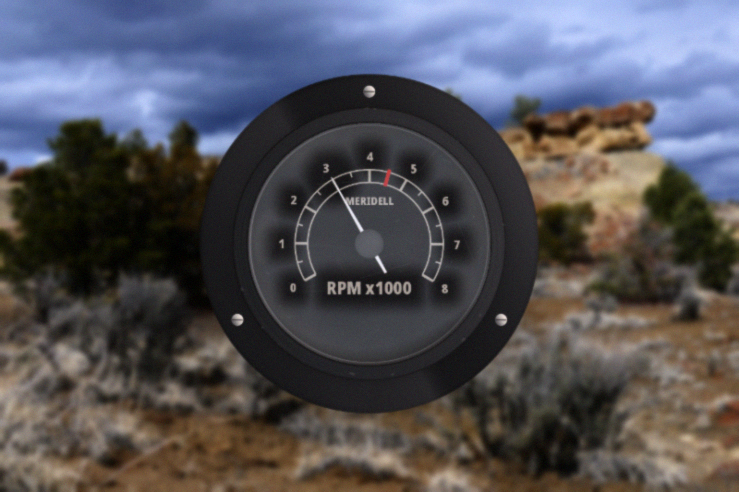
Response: 3000 rpm
